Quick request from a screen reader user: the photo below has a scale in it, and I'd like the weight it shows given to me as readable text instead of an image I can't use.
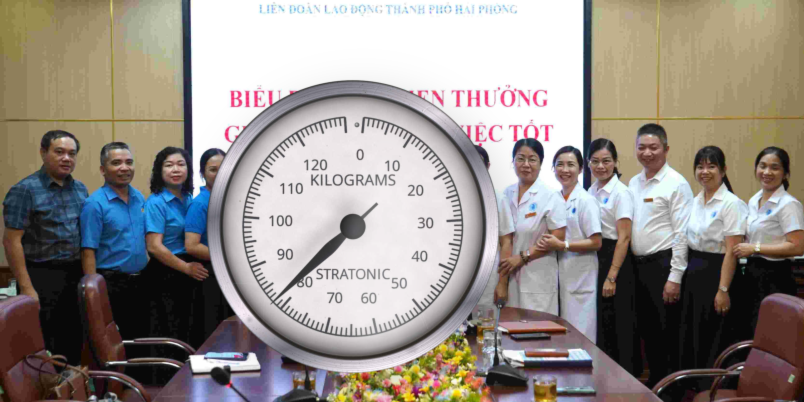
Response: 82 kg
